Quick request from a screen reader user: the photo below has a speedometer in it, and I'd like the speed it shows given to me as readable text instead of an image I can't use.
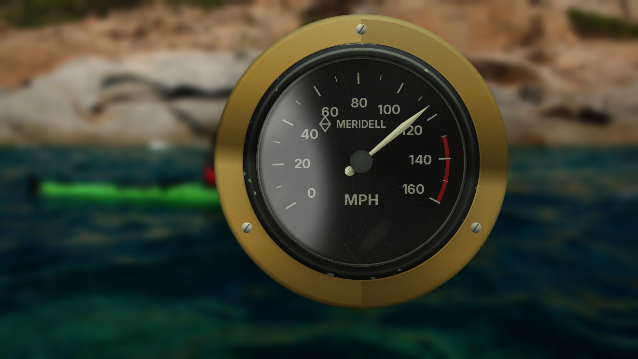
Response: 115 mph
